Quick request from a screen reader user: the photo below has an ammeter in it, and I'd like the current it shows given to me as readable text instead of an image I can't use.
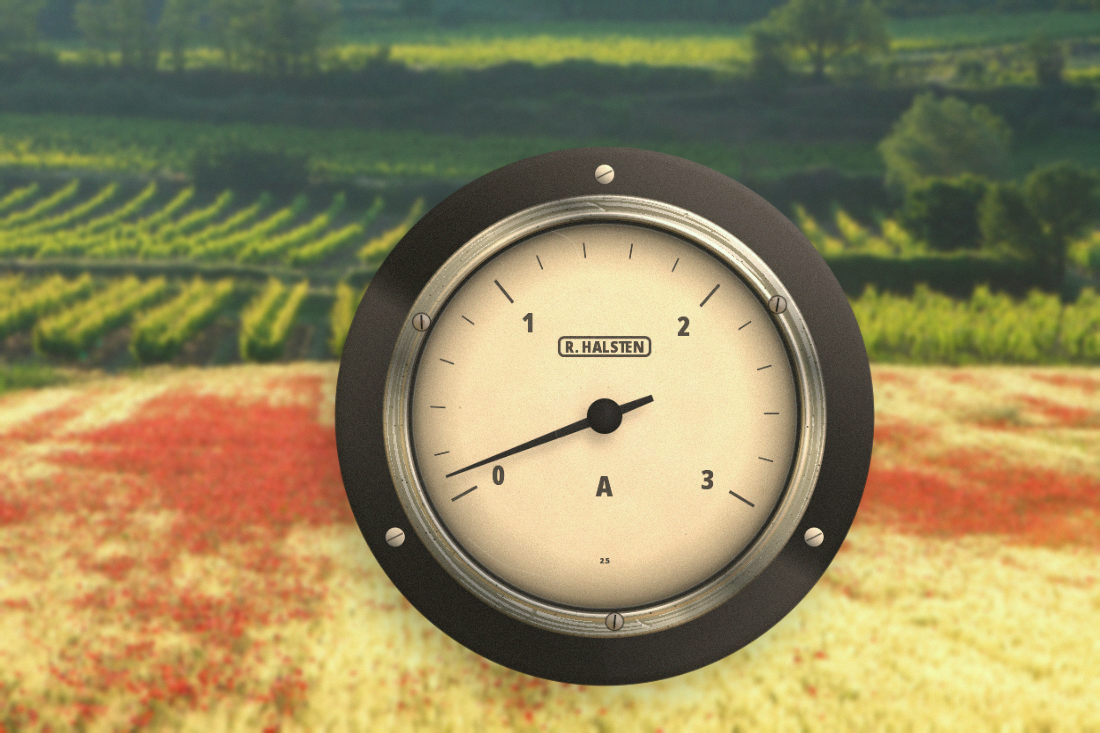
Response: 0.1 A
